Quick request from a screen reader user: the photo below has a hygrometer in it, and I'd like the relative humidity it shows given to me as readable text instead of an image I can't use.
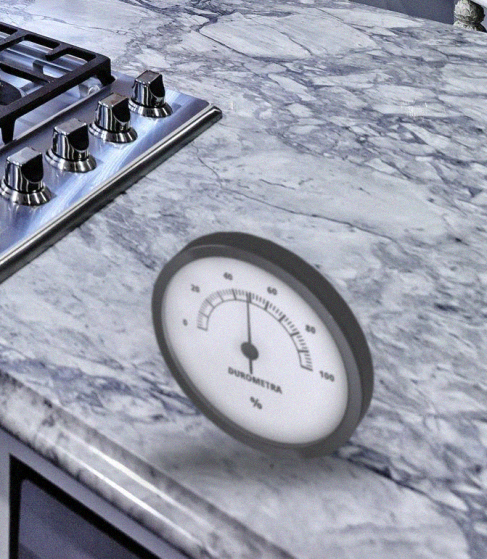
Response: 50 %
